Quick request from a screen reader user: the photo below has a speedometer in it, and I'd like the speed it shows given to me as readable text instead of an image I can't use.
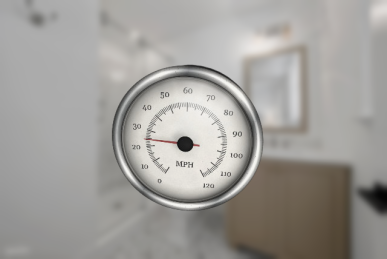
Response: 25 mph
